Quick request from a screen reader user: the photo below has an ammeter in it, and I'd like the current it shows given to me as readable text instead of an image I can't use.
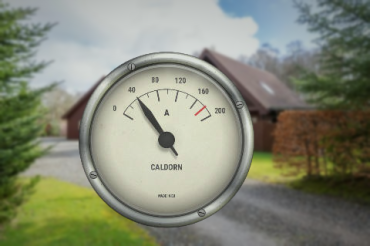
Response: 40 A
